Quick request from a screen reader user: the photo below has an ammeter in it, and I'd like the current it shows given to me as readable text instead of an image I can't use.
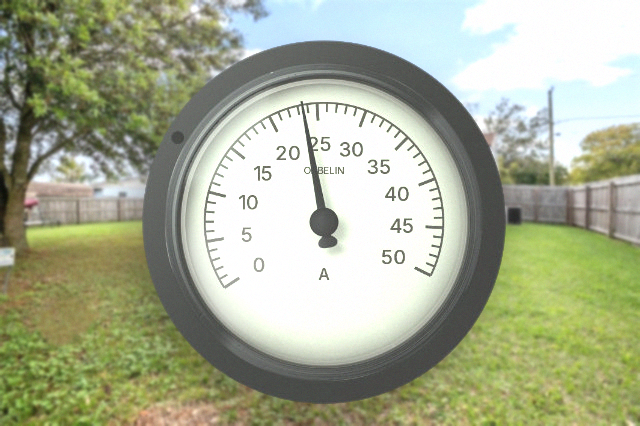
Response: 23.5 A
